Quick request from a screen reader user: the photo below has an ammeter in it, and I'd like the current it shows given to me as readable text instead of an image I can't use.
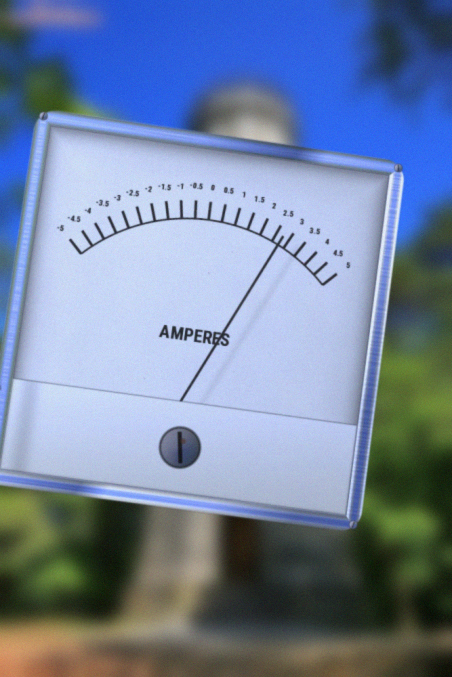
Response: 2.75 A
